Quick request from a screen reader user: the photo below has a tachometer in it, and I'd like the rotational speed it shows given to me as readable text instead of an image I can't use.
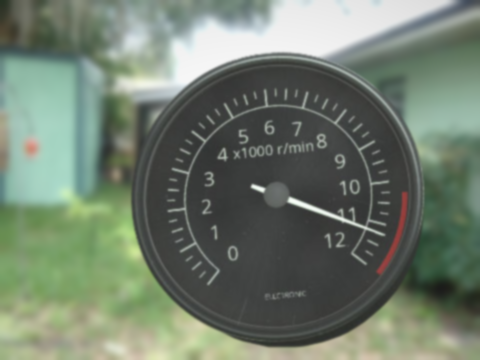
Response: 11250 rpm
